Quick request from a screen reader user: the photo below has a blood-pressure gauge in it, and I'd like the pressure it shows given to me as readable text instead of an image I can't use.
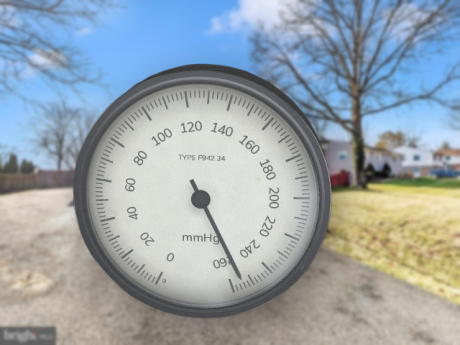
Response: 254 mmHg
